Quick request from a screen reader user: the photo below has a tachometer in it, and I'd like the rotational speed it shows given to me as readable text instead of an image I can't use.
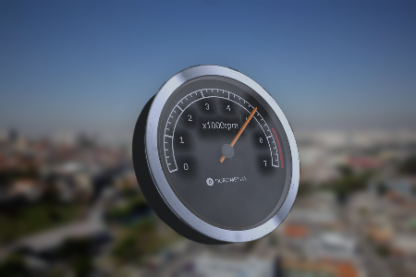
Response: 5000 rpm
